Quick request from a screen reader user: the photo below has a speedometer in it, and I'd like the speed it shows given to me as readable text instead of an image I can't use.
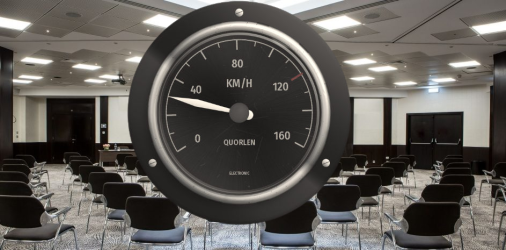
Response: 30 km/h
